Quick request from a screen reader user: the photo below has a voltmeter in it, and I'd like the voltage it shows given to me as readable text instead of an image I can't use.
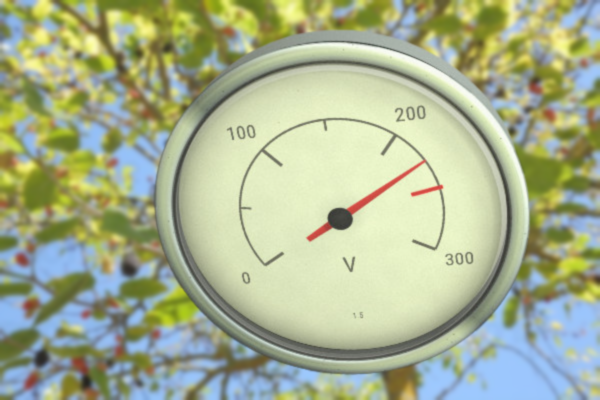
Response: 225 V
